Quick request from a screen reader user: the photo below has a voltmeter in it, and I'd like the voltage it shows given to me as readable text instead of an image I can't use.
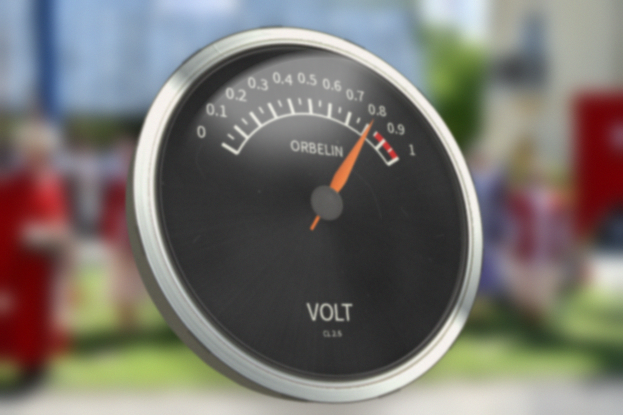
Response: 0.8 V
